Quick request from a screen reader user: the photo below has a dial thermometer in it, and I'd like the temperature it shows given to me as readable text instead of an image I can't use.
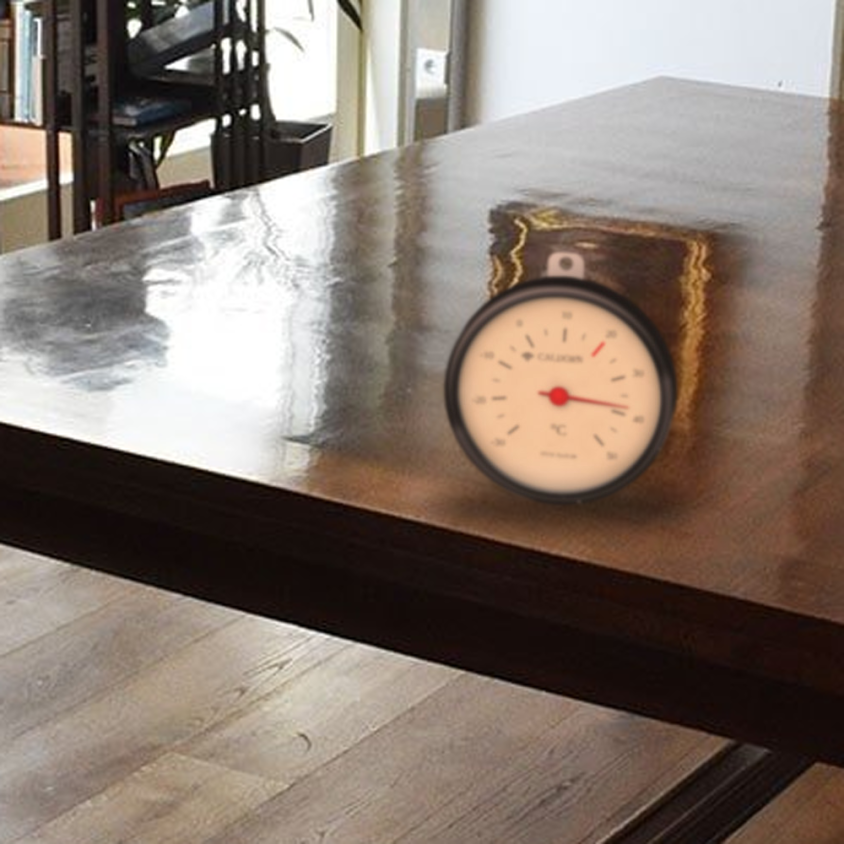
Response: 37.5 °C
